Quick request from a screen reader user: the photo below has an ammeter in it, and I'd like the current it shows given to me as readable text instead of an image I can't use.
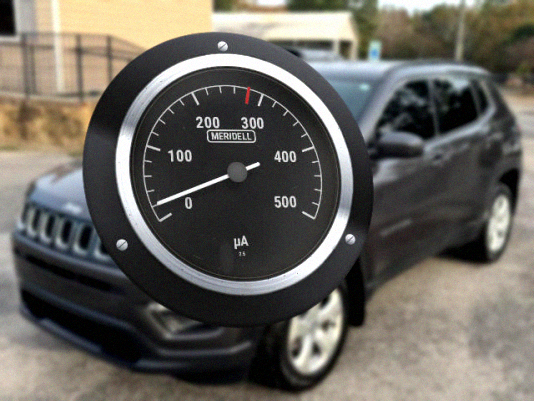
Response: 20 µA
